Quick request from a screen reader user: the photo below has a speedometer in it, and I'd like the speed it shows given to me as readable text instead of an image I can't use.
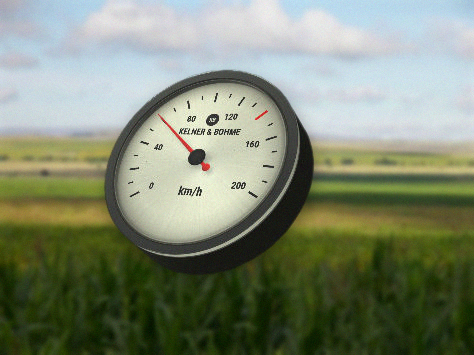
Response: 60 km/h
